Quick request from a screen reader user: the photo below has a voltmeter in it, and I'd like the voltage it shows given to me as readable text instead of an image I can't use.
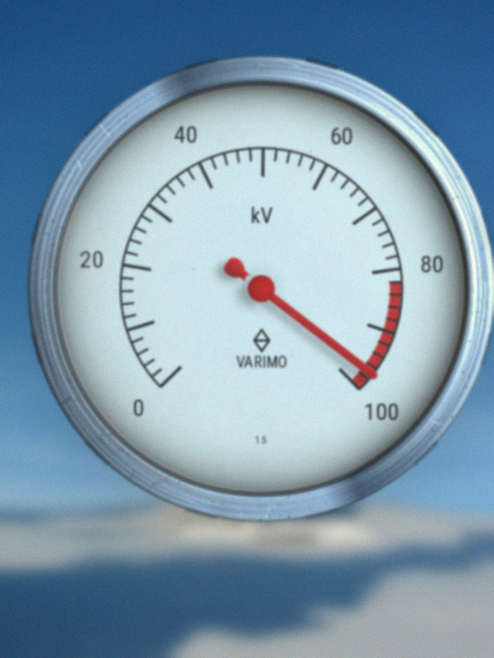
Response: 97 kV
